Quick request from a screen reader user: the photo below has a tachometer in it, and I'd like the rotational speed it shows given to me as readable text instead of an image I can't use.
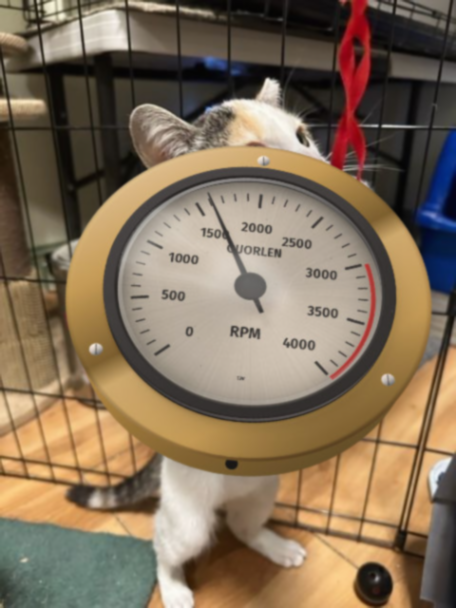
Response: 1600 rpm
